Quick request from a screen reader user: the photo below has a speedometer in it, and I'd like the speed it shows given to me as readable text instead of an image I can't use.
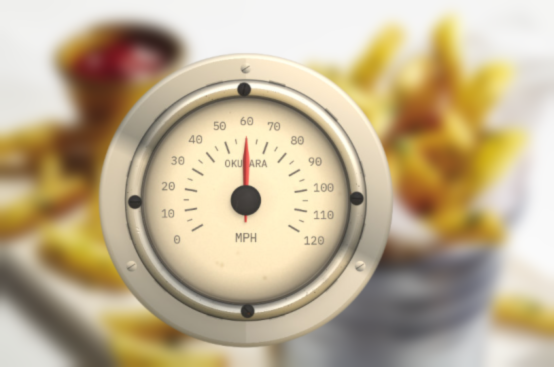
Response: 60 mph
